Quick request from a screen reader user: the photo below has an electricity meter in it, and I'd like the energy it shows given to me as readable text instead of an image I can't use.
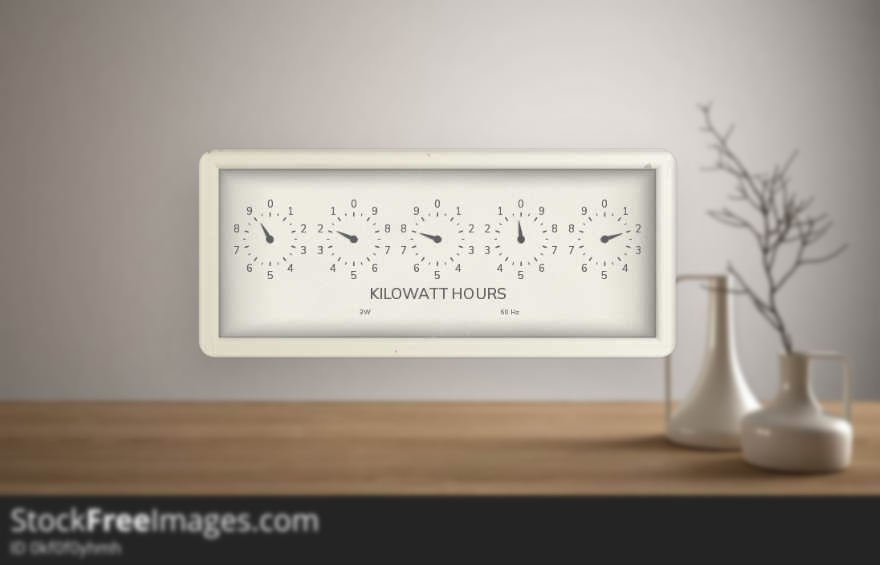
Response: 91802 kWh
